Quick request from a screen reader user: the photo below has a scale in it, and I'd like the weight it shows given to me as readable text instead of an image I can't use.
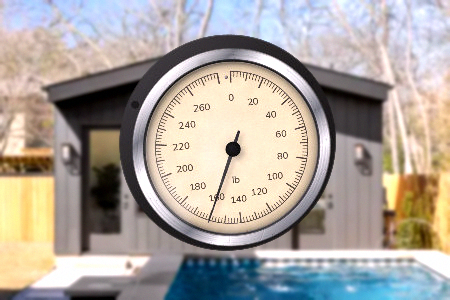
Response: 160 lb
